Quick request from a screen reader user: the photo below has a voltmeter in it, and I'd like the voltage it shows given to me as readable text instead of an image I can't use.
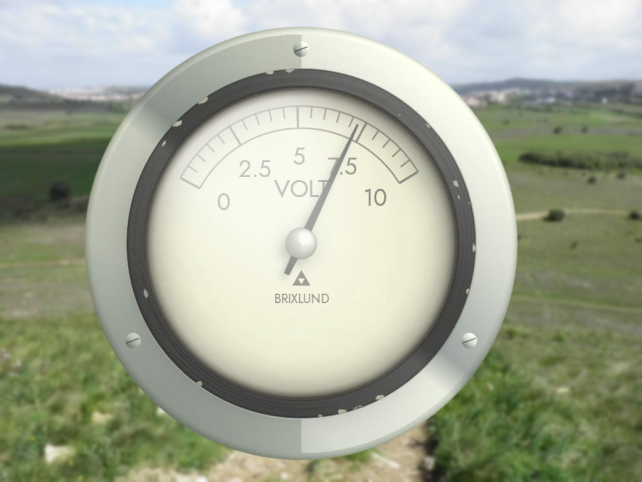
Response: 7.25 V
